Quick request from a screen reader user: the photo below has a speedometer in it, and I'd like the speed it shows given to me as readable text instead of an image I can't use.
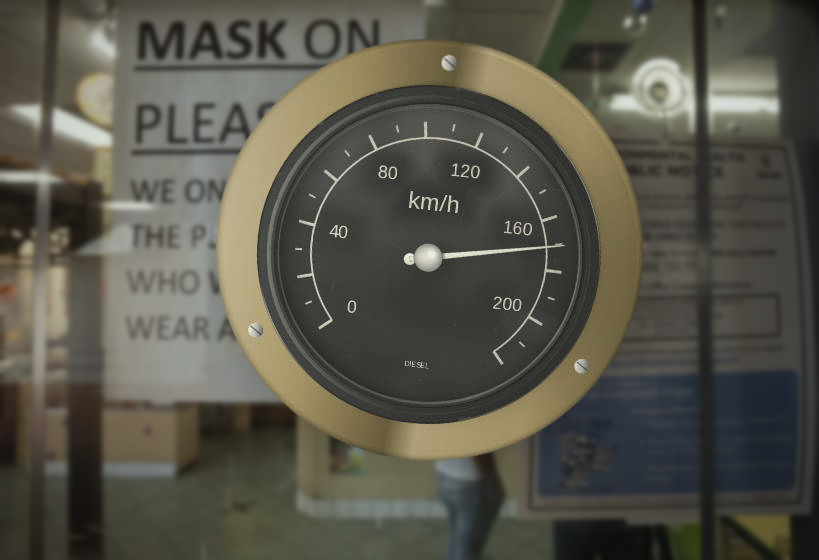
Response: 170 km/h
